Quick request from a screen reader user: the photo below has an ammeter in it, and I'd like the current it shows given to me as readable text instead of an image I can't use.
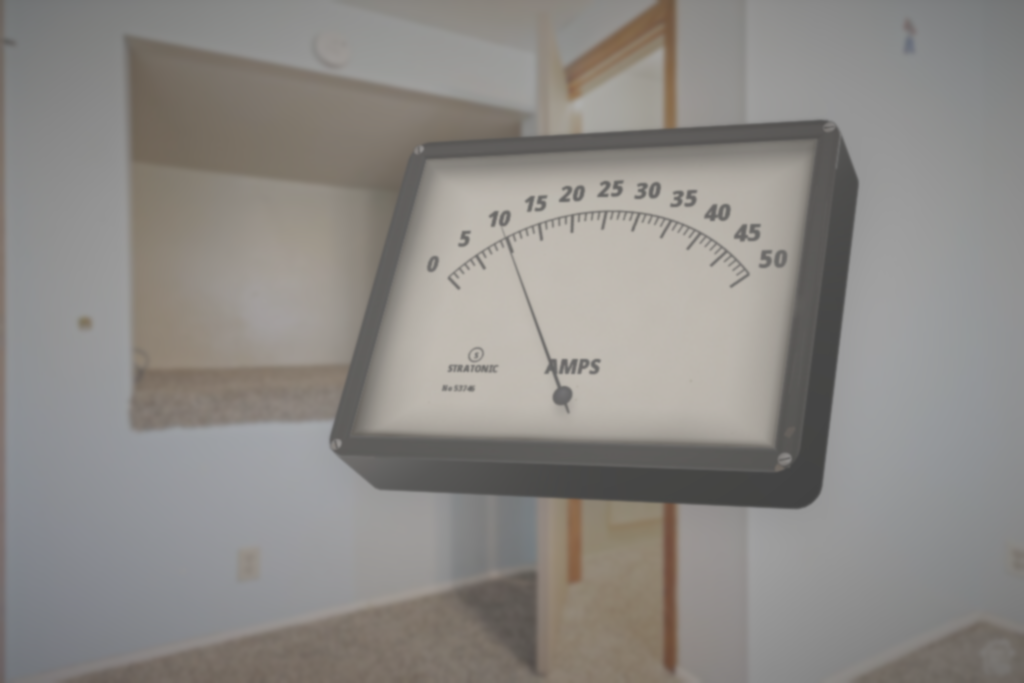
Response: 10 A
